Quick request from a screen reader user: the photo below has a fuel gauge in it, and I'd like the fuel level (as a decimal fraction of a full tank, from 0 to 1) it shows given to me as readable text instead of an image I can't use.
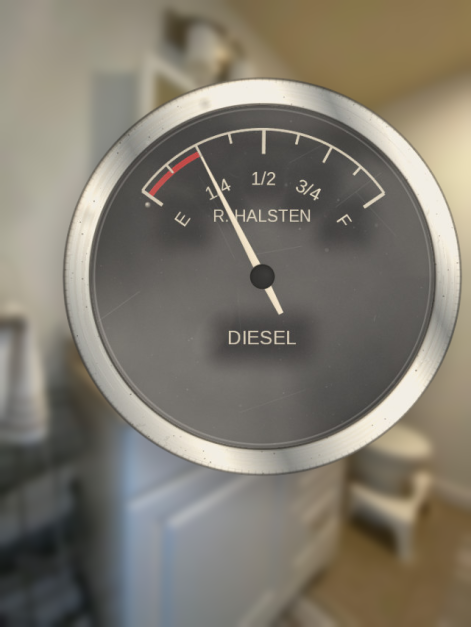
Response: 0.25
